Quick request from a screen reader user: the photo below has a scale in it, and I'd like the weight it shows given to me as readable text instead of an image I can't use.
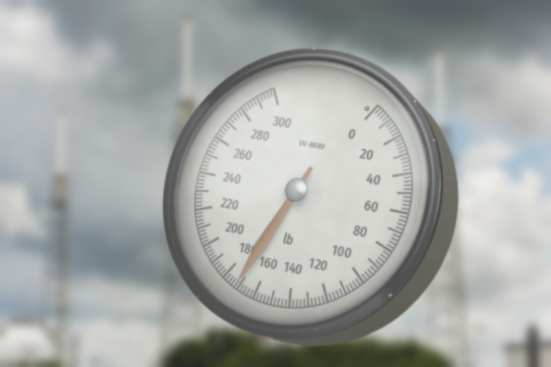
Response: 170 lb
